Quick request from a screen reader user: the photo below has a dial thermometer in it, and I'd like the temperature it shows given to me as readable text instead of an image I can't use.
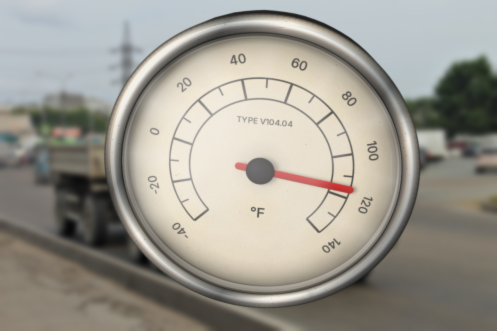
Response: 115 °F
